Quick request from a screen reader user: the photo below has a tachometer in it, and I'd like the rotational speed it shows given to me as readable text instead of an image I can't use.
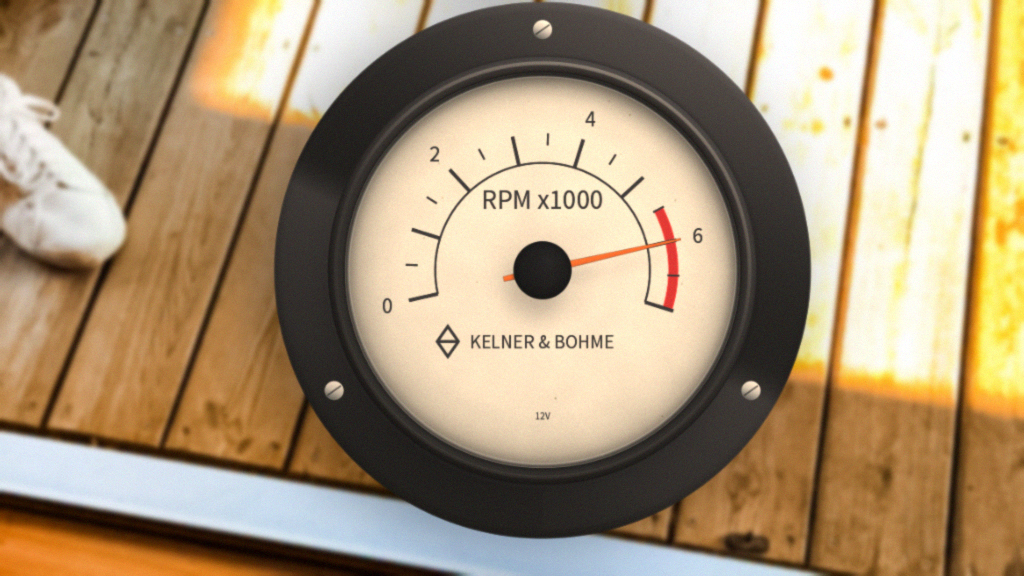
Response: 6000 rpm
